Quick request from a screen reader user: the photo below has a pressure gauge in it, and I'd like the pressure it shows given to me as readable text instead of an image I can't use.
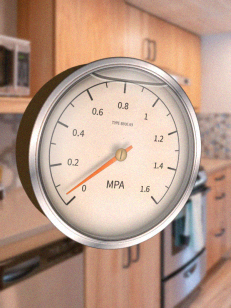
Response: 0.05 MPa
